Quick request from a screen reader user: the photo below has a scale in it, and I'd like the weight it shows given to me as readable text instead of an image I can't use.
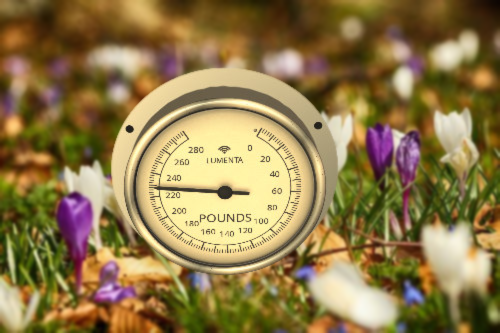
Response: 230 lb
